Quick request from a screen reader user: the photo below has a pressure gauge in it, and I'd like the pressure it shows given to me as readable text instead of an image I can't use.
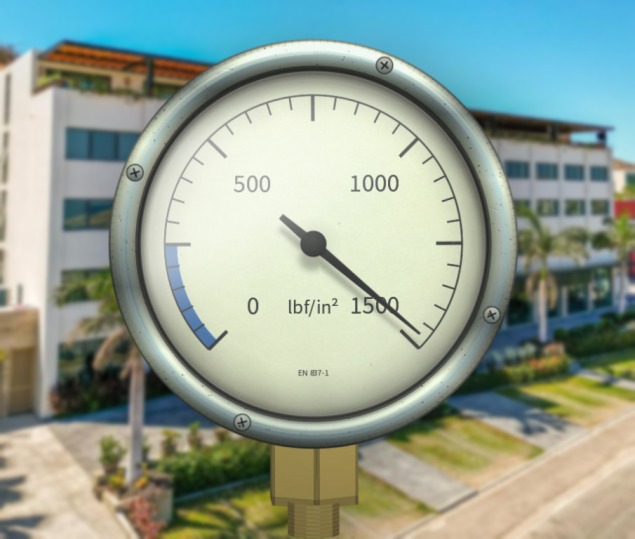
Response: 1475 psi
